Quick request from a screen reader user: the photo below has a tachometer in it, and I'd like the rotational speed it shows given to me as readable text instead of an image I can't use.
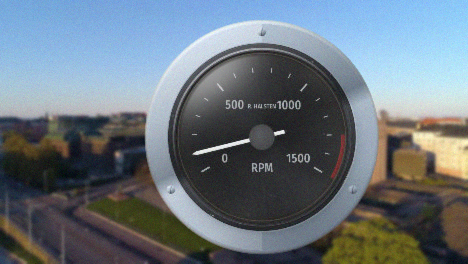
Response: 100 rpm
